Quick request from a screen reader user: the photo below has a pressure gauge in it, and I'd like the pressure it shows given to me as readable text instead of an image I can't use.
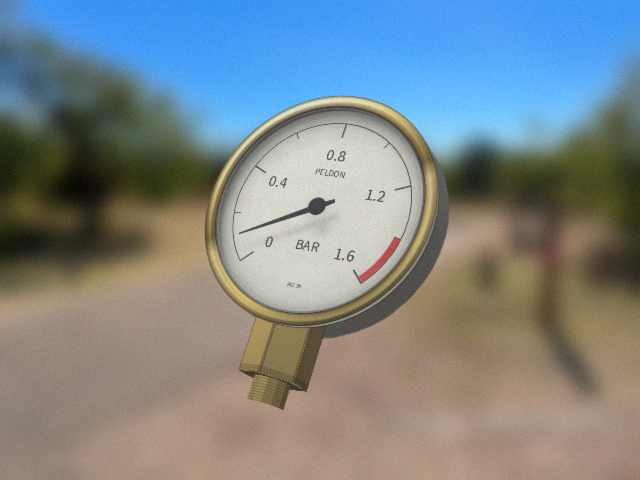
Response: 0.1 bar
